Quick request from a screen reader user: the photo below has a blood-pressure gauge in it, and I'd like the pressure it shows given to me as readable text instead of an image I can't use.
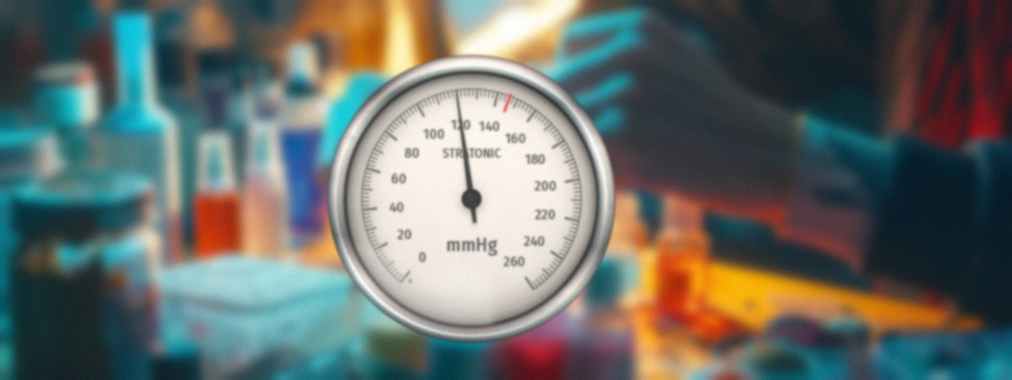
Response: 120 mmHg
